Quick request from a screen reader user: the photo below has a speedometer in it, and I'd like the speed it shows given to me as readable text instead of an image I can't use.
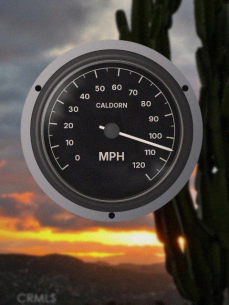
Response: 105 mph
